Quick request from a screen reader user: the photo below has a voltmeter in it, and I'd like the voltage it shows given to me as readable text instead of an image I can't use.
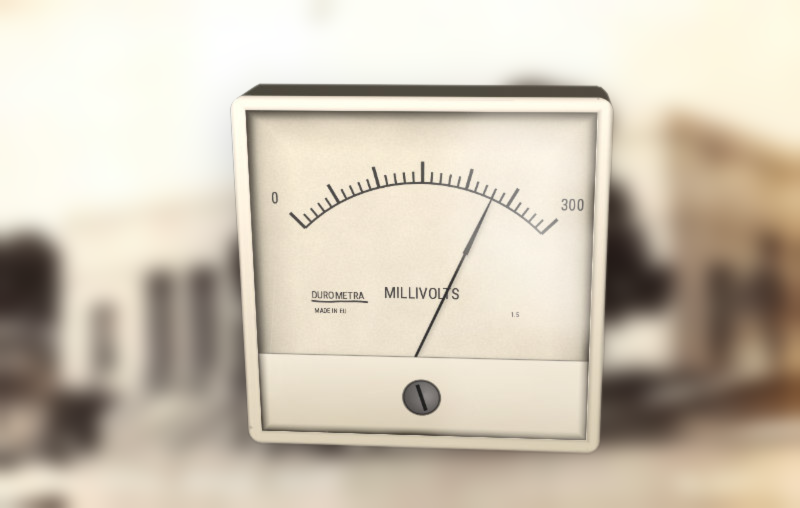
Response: 230 mV
